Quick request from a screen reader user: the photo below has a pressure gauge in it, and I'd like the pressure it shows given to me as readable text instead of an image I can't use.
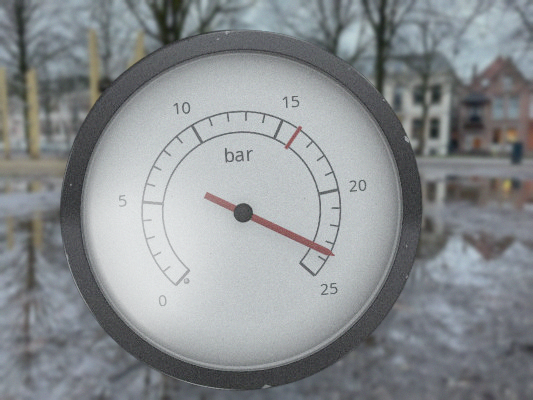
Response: 23.5 bar
